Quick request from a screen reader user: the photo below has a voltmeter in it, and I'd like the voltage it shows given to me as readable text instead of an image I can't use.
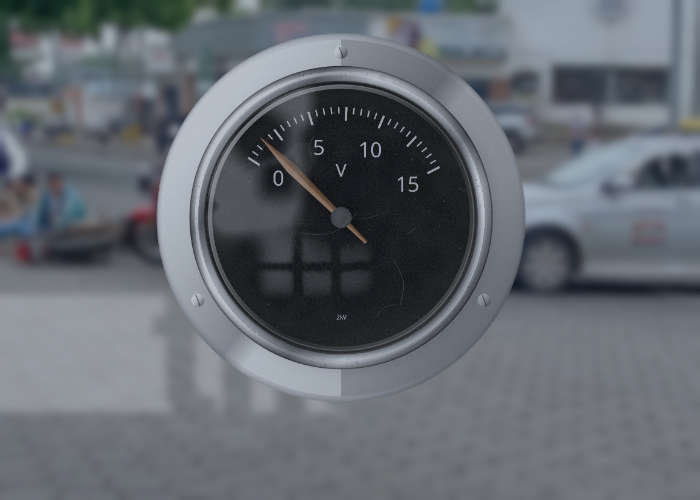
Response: 1.5 V
